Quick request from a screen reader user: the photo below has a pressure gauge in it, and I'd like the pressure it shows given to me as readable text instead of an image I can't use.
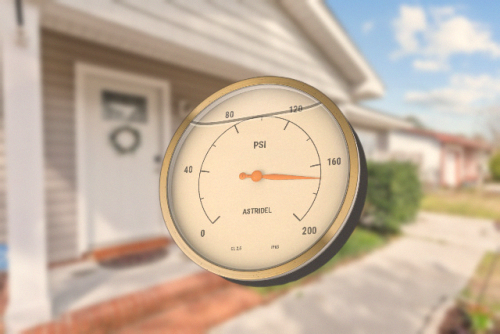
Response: 170 psi
